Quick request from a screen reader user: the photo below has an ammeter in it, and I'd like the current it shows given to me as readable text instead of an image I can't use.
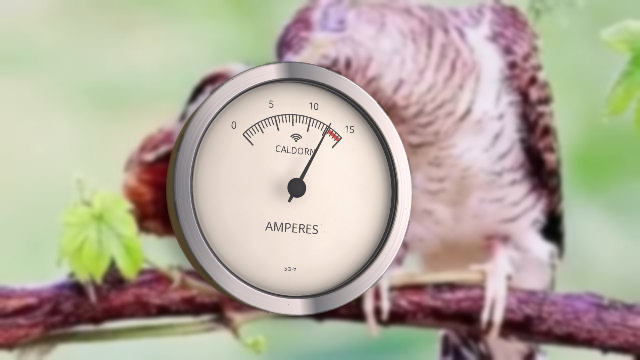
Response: 12.5 A
